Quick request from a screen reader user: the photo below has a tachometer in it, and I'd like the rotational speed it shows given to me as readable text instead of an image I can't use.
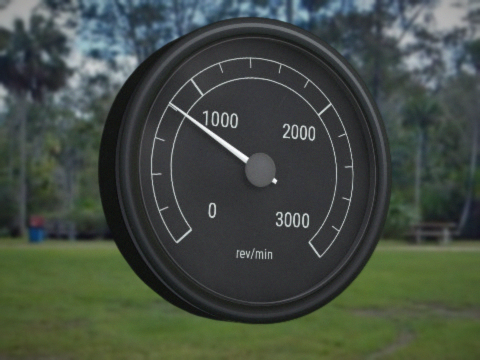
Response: 800 rpm
